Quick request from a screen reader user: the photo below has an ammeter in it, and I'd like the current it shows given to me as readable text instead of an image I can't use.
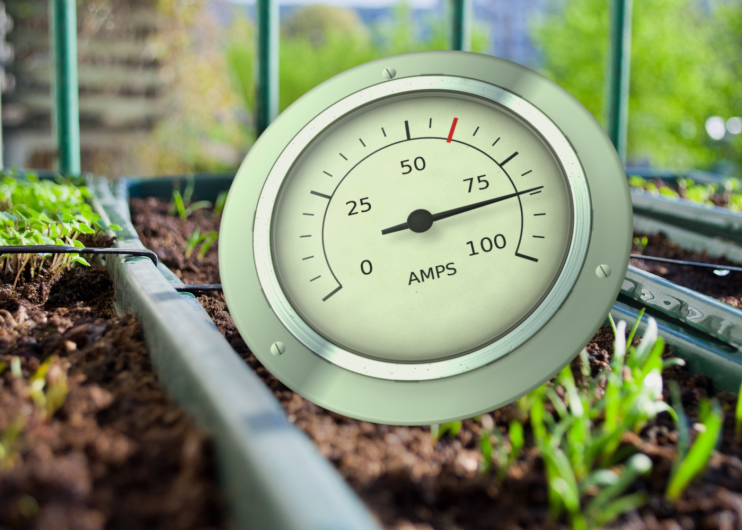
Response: 85 A
